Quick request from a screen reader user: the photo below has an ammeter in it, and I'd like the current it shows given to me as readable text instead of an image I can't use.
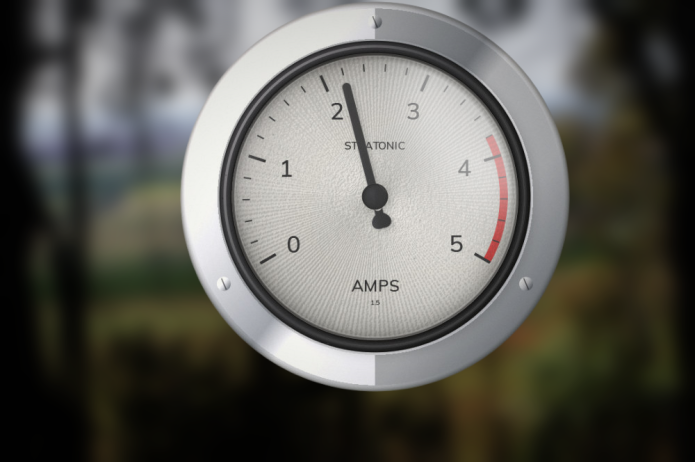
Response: 2.2 A
